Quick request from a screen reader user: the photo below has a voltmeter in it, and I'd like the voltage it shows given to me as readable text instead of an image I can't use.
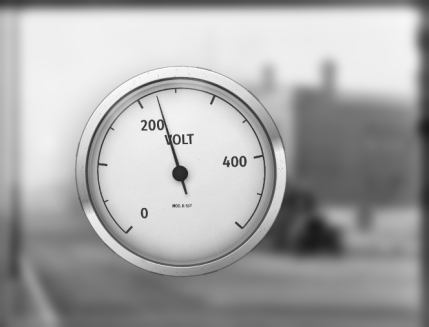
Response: 225 V
